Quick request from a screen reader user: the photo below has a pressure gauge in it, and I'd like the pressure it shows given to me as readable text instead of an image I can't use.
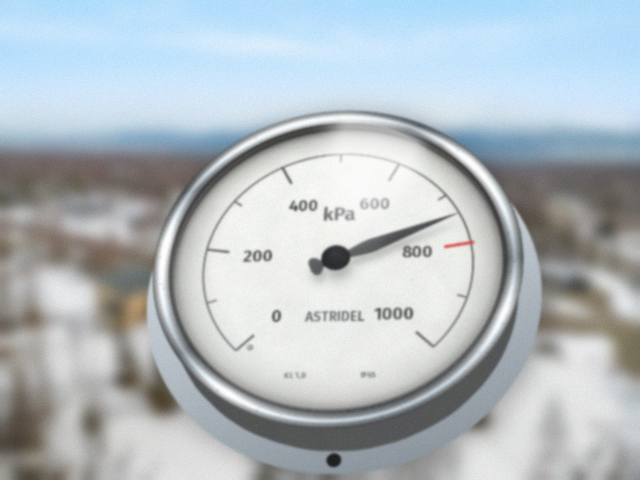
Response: 750 kPa
